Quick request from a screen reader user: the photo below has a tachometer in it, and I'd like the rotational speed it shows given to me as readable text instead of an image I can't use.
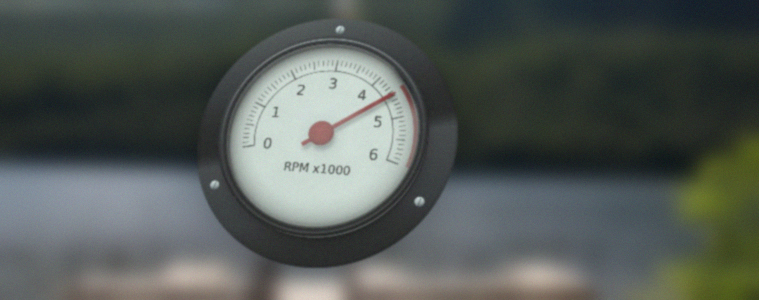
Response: 4500 rpm
